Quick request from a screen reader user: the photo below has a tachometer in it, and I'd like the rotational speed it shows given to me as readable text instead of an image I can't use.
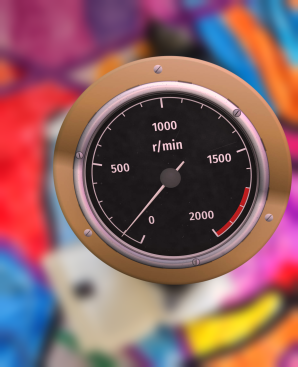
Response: 100 rpm
